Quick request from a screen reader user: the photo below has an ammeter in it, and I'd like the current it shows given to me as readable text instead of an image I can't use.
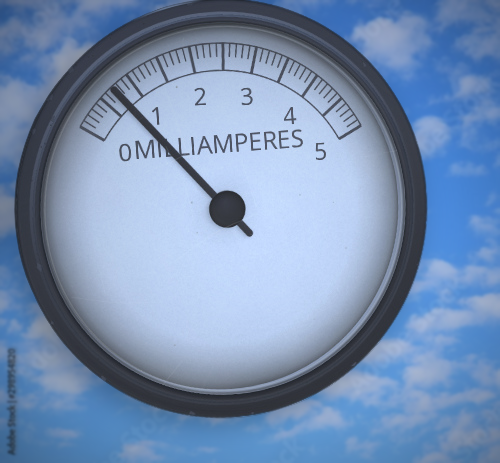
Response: 0.7 mA
